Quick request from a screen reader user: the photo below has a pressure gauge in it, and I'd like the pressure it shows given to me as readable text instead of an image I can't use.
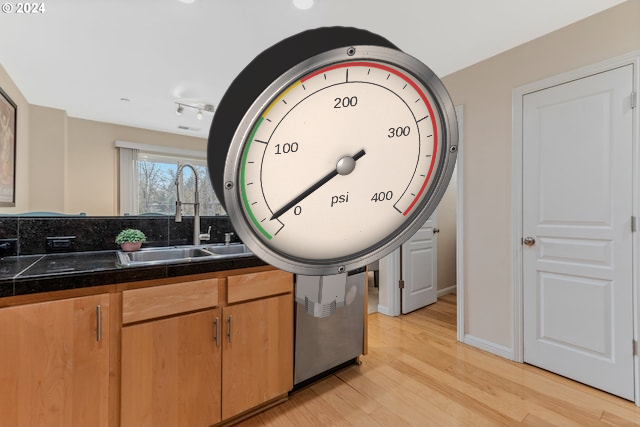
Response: 20 psi
